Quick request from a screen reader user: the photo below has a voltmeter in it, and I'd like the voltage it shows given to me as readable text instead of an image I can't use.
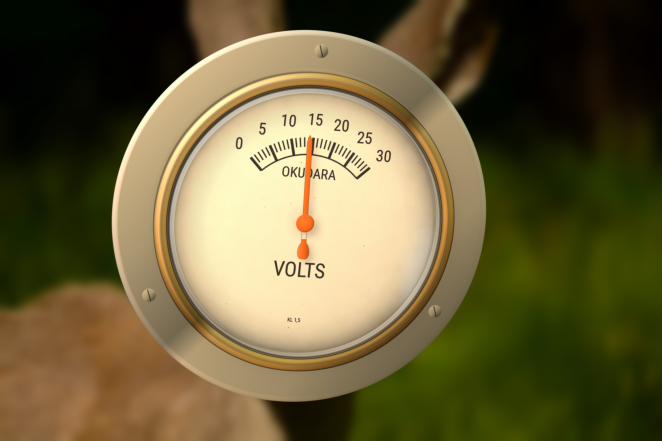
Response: 14 V
